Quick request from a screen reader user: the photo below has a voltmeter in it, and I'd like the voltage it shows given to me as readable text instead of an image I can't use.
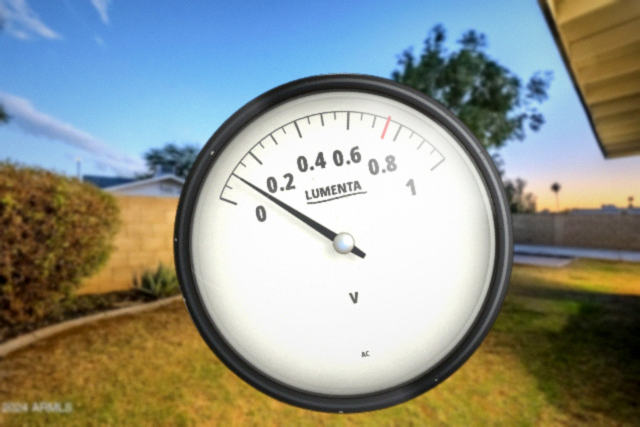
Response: 0.1 V
